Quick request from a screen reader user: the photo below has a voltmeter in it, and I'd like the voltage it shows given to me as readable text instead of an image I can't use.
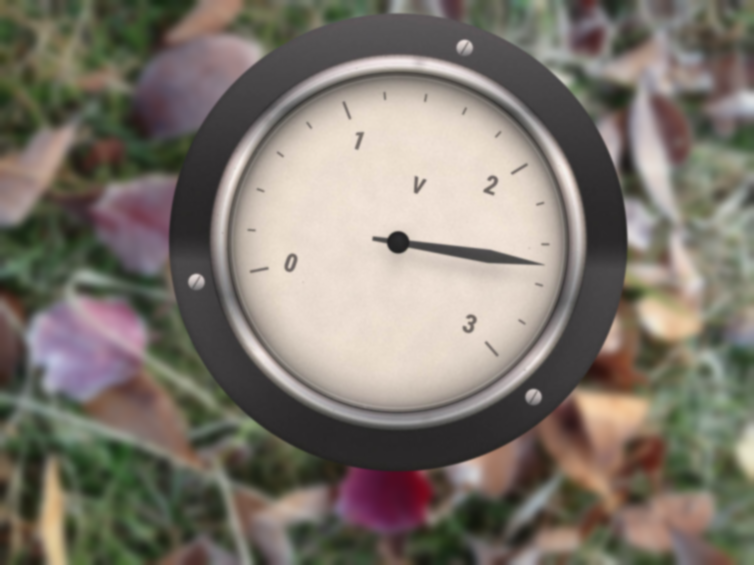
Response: 2.5 V
